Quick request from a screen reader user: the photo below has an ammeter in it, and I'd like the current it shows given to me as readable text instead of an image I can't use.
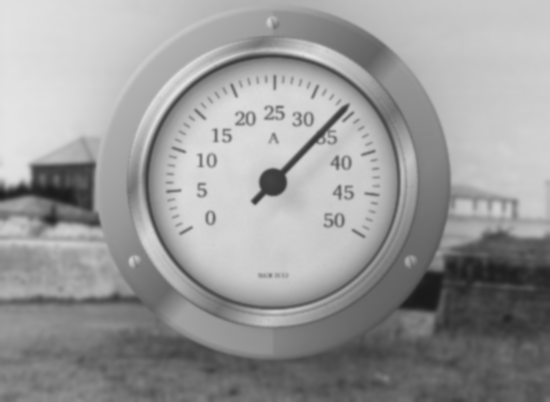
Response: 34 A
